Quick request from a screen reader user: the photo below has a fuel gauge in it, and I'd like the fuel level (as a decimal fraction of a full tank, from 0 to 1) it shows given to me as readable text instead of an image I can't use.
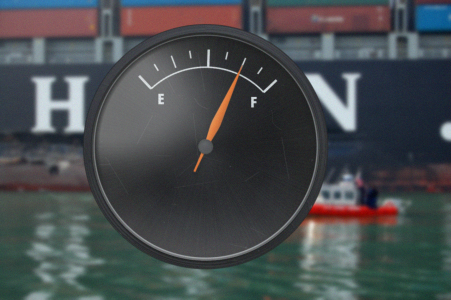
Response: 0.75
